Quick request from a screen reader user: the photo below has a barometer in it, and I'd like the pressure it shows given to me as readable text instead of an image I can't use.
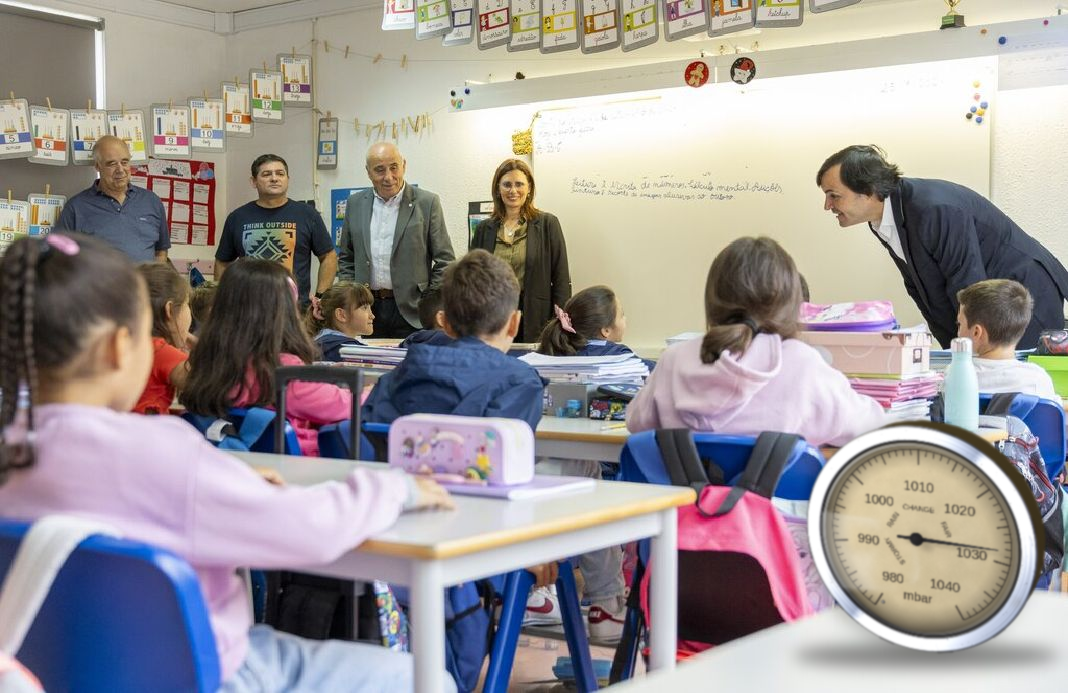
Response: 1028 mbar
